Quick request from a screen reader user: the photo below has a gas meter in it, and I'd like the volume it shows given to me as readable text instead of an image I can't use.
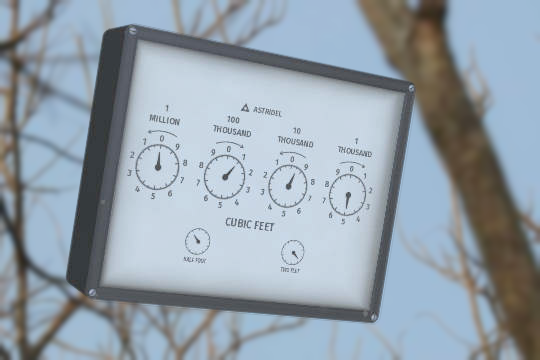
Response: 9500 ft³
